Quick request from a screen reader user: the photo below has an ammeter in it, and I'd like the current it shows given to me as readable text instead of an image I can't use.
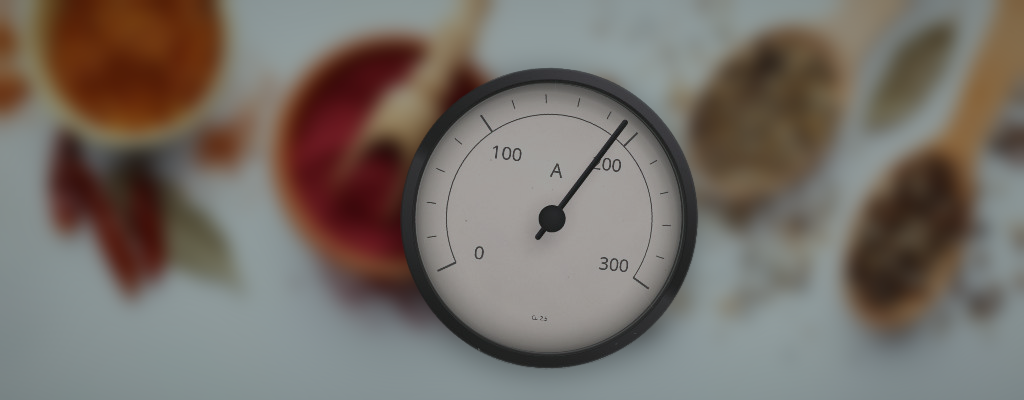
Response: 190 A
